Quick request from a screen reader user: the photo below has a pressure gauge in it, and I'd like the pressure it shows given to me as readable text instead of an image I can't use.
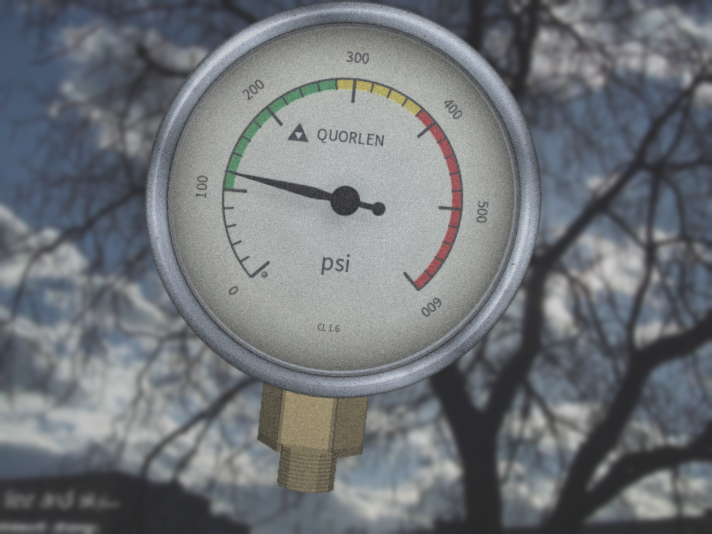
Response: 120 psi
